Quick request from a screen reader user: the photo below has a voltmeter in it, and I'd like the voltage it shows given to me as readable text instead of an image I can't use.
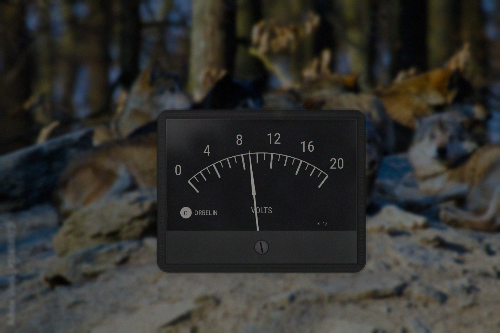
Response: 9 V
